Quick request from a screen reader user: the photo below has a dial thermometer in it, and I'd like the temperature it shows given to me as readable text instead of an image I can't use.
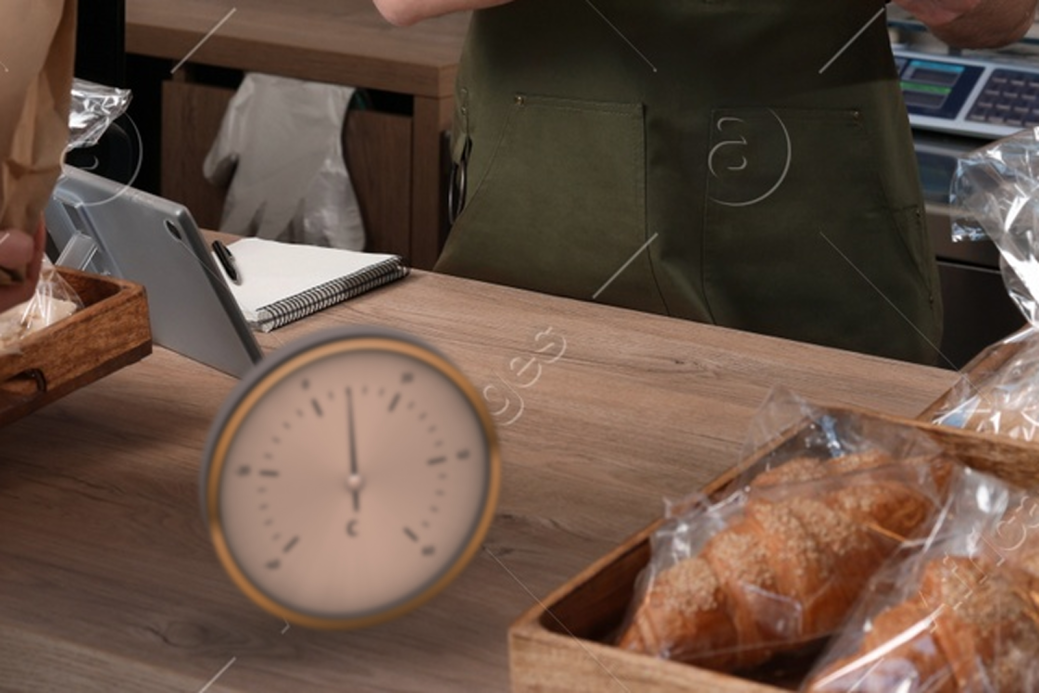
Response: 8 °C
